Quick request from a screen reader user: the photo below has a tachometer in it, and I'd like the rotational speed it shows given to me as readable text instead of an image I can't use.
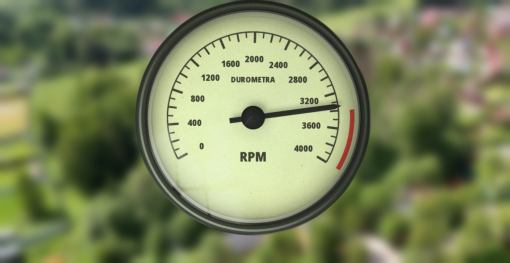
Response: 3350 rpm
